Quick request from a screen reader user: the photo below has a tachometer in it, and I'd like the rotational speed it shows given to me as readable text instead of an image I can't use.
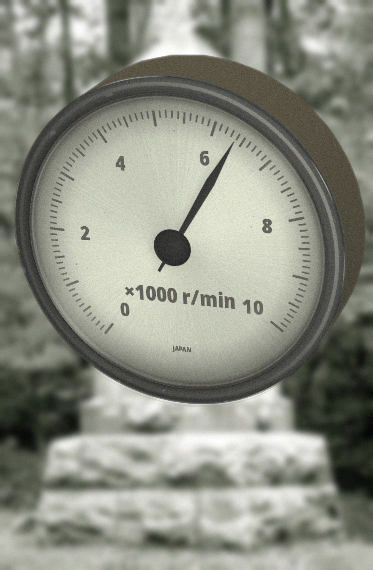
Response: 6400 rpm
